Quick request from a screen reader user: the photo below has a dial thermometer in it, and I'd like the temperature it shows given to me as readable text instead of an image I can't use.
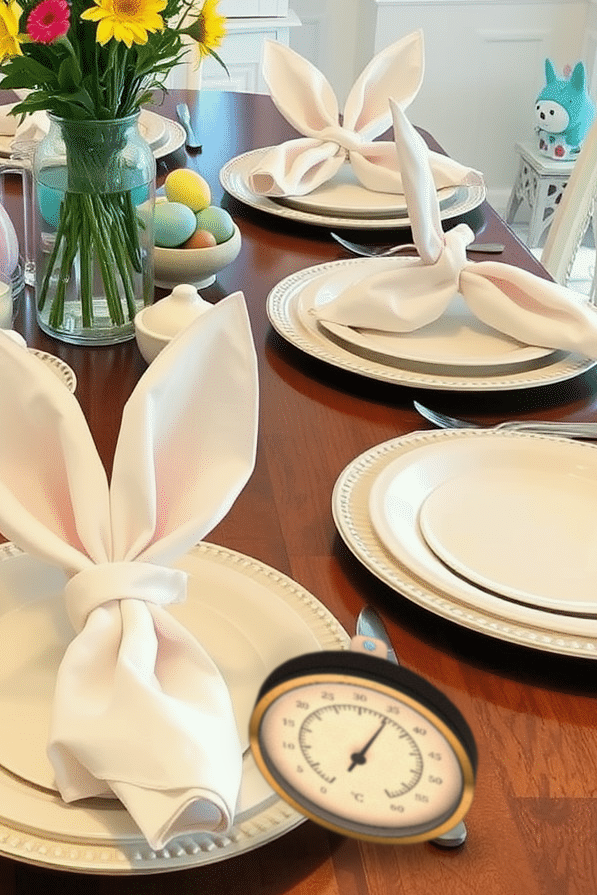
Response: 35 °C
